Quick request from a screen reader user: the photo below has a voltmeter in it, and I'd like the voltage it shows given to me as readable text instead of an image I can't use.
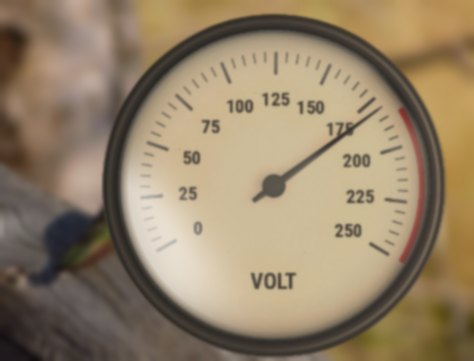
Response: 180 V
